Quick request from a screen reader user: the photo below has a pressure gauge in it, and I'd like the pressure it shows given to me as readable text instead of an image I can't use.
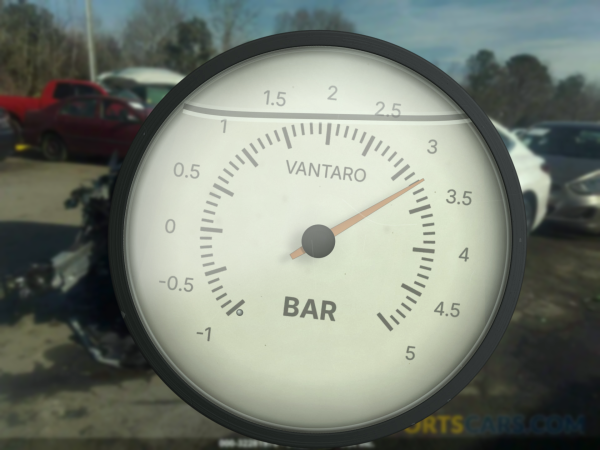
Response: 3.2 bar
